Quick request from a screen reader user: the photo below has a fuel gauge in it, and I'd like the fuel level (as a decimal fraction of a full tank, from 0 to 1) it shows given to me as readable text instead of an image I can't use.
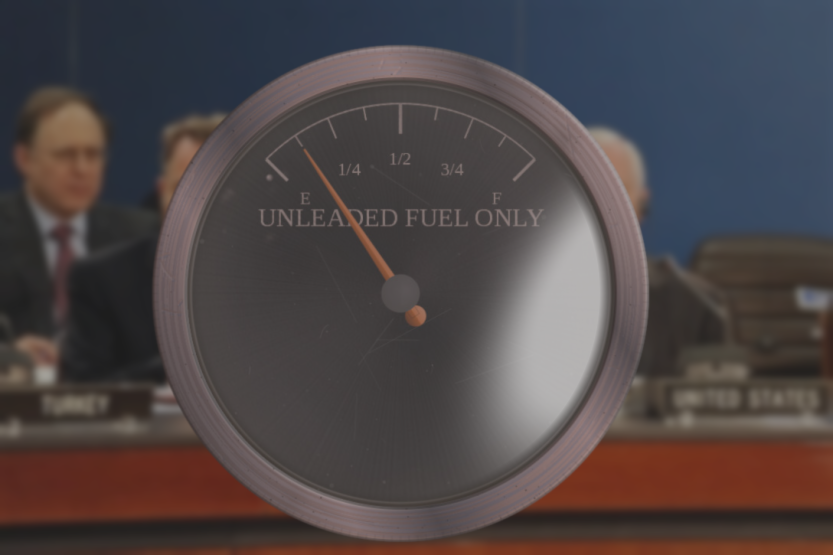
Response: 0.125
